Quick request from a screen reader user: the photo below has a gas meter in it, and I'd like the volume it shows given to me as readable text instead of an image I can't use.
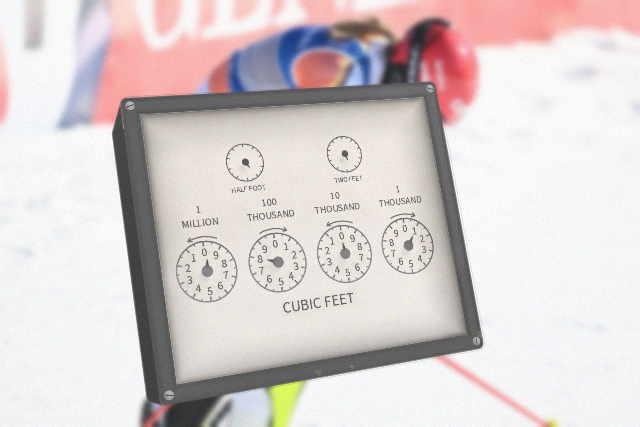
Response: 980100 ft³
